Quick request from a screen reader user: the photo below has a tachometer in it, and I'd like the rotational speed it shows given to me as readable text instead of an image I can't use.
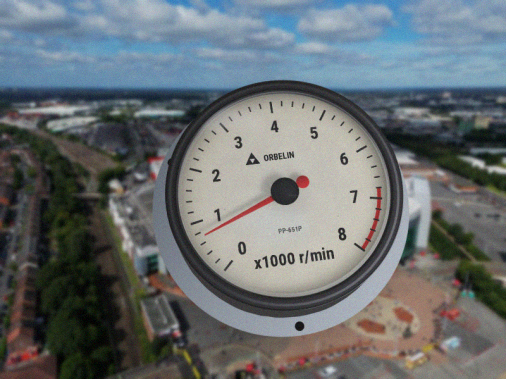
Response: 700 rpm
